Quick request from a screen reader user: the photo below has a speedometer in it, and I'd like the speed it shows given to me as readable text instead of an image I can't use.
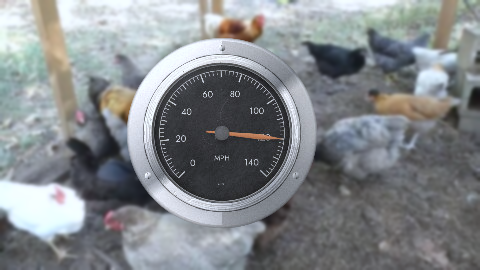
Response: 120 mph
